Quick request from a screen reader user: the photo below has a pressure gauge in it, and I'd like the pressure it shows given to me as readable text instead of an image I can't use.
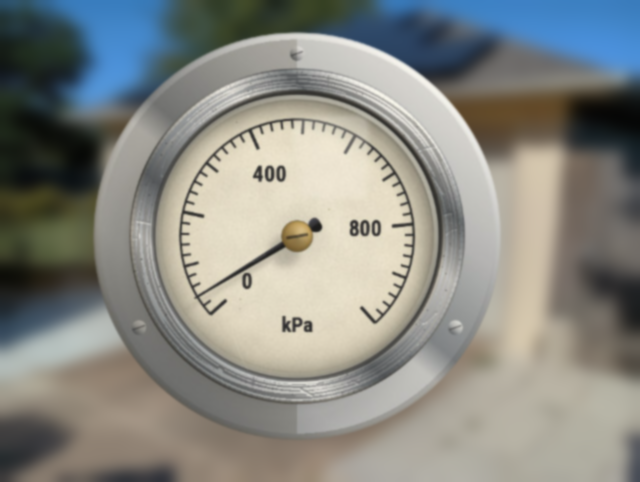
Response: 40 kPa
